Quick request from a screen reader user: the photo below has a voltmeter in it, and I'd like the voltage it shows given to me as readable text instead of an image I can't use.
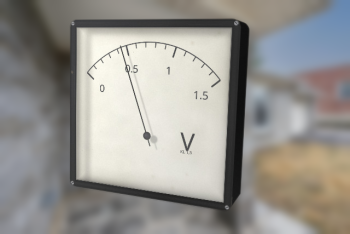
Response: 0.45 V
